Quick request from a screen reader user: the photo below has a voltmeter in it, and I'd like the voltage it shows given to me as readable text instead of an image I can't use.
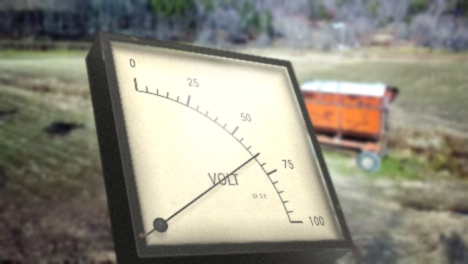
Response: 65 V
